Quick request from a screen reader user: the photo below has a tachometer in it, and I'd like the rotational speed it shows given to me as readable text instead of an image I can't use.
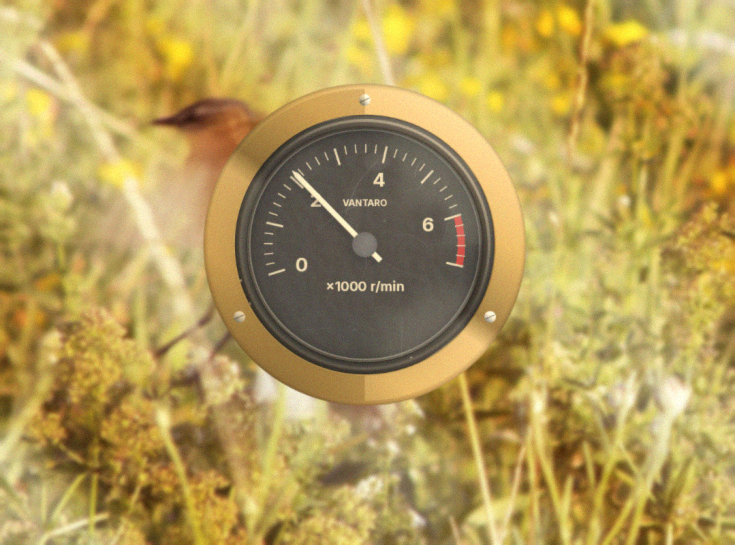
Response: 2100 rpm
